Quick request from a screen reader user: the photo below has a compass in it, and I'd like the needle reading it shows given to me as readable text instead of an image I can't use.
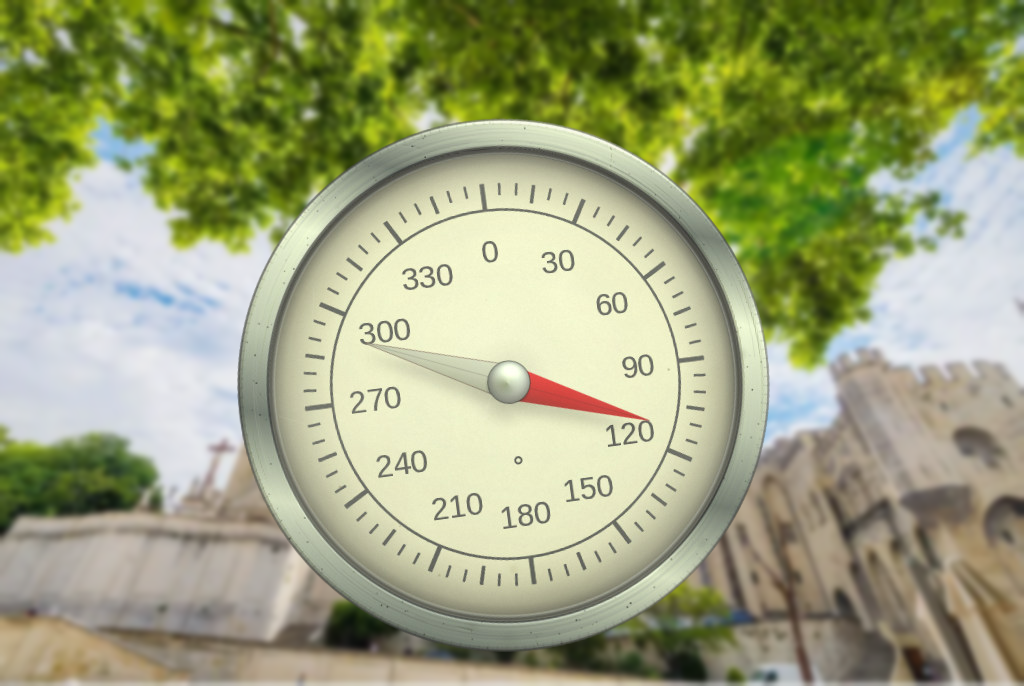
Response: 112.5 °
